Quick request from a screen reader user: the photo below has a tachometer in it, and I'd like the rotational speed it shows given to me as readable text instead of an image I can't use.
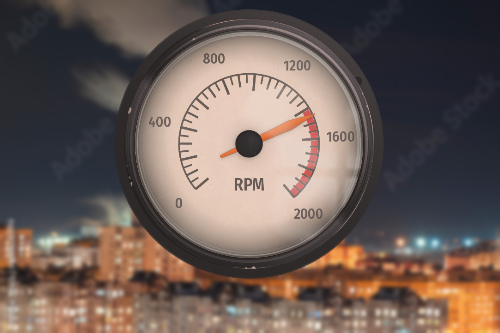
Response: 1450 rpm
